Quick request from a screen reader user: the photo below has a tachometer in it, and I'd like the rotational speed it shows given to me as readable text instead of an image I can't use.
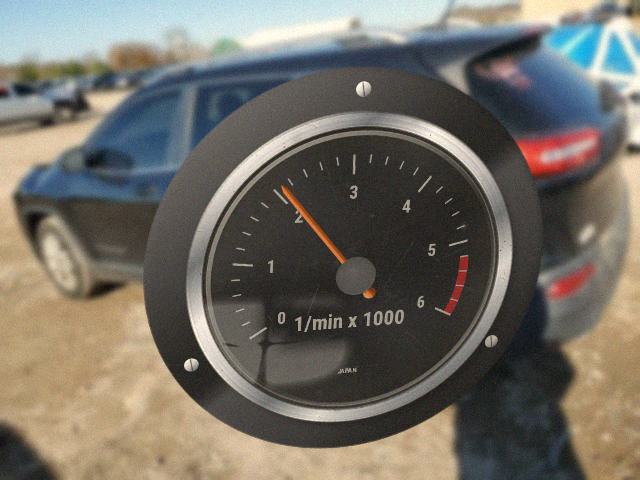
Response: 2100 rpm
